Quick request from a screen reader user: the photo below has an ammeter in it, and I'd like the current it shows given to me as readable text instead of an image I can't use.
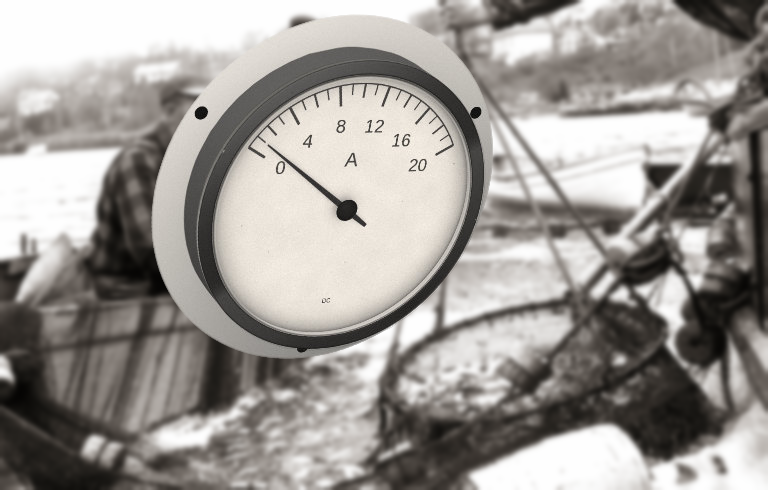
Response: 1 A
